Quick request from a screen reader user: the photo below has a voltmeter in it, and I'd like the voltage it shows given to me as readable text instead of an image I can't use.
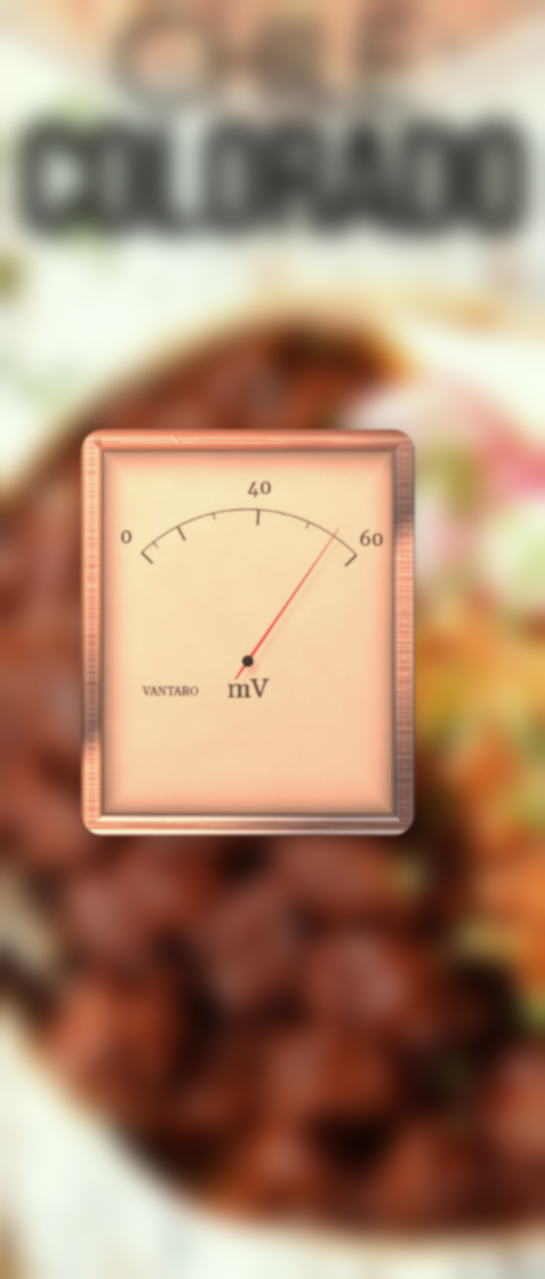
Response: 55 mV
